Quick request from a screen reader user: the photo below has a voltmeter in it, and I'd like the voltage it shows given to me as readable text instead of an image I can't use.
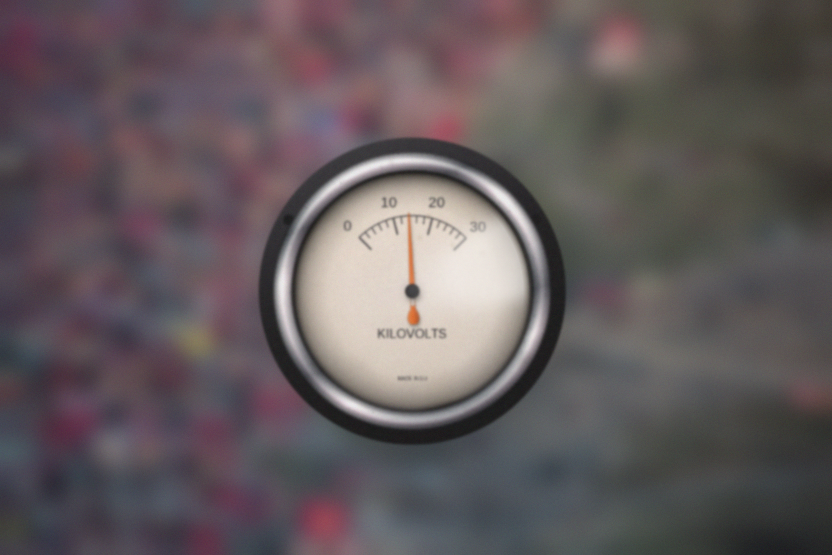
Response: 14 kV
